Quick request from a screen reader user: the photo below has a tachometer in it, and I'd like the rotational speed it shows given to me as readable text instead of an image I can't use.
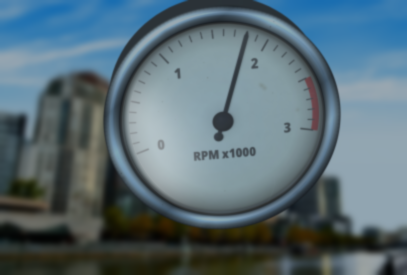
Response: 1800 rpm
